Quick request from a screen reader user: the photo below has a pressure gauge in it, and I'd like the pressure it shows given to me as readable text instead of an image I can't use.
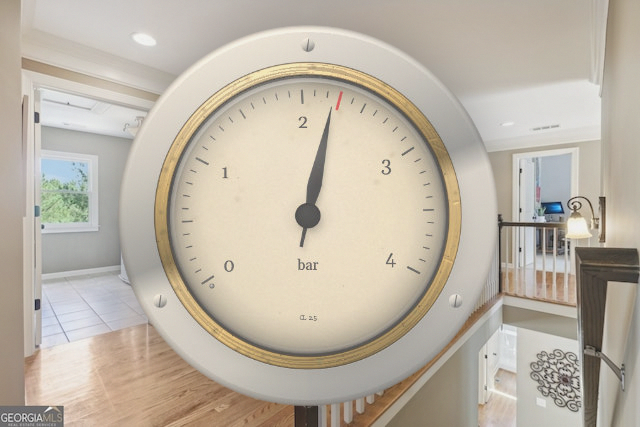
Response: 2.25 bar
